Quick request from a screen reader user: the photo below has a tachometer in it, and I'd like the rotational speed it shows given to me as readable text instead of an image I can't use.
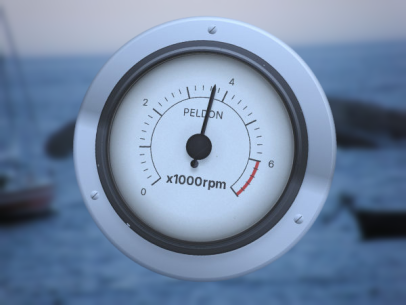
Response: 3700 rpm
